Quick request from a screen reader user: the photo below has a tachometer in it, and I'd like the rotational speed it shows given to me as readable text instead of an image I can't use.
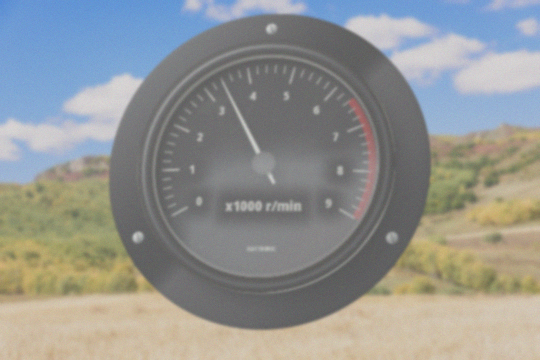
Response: 3400 rpm
